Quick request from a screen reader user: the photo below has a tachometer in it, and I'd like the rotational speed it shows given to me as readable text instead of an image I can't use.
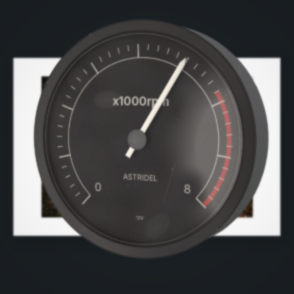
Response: 5000 rpm
